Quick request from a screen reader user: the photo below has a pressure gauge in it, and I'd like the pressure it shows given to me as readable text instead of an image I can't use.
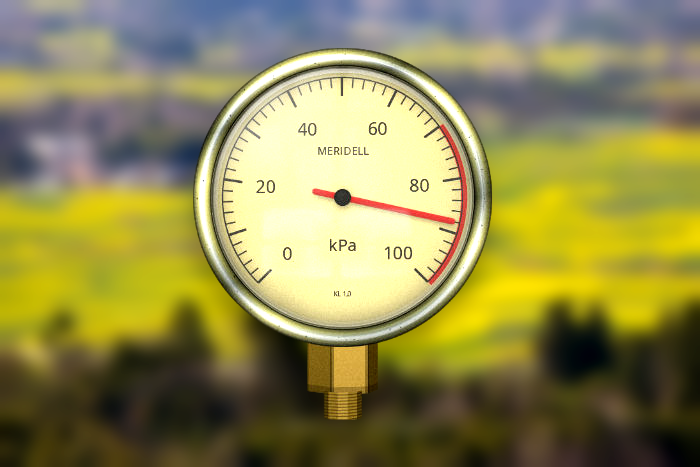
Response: 88 kPa
